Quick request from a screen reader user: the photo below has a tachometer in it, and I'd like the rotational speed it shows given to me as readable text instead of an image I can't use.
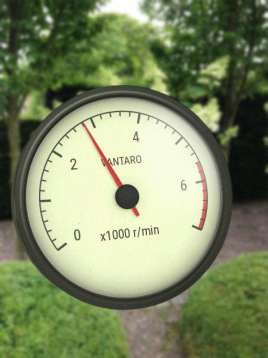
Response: 2800 rpm
